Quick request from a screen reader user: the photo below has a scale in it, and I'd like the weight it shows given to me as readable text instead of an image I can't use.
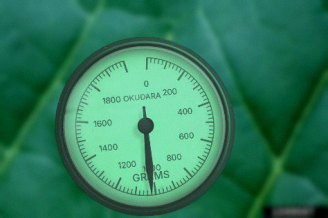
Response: 1020 g
